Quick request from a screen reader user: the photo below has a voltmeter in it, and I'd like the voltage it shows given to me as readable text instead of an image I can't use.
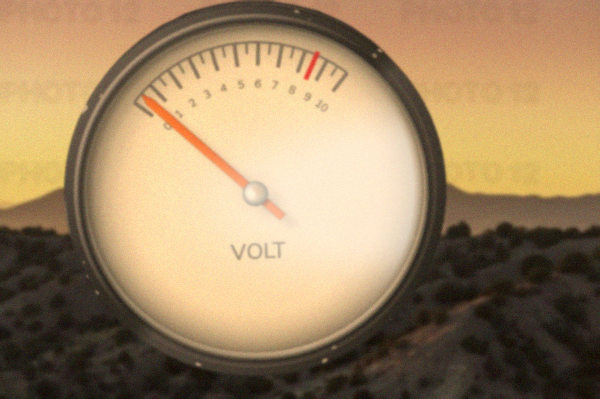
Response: 0.5 V
